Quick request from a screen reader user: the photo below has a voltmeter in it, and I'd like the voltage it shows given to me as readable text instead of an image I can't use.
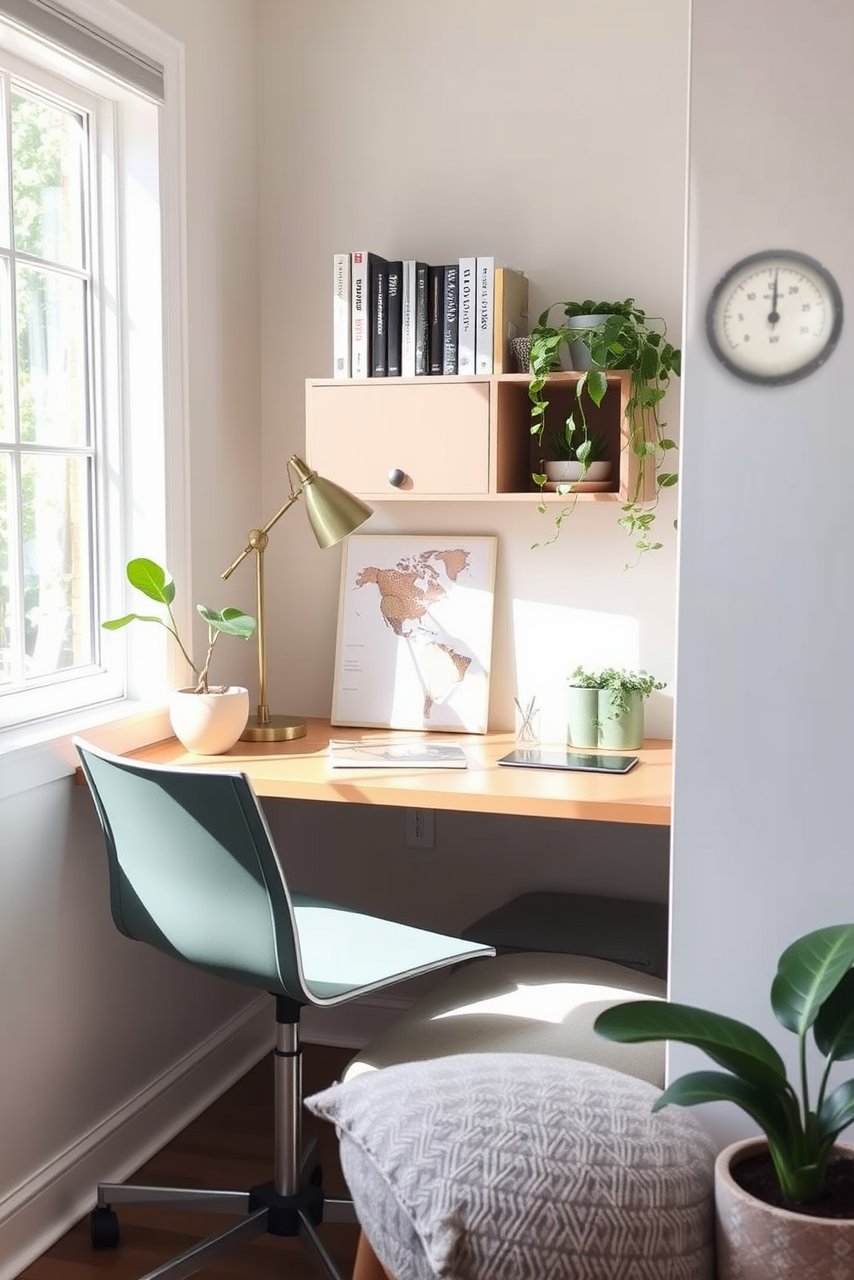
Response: 16 kV
